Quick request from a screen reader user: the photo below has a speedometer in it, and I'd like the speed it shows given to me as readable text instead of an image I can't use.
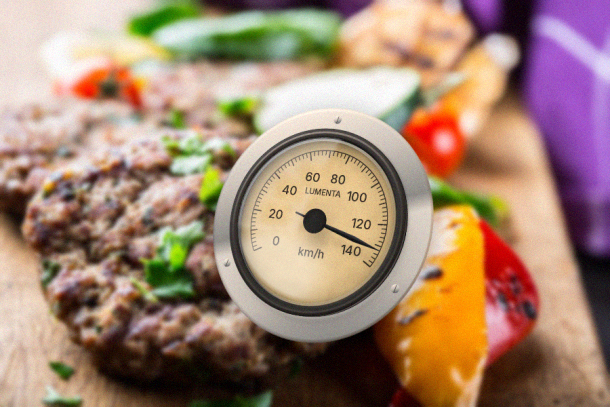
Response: 132 km/h
